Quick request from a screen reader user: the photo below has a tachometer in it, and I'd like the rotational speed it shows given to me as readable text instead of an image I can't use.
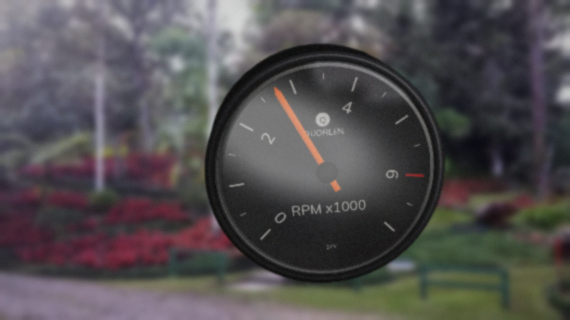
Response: 2750 rpm
